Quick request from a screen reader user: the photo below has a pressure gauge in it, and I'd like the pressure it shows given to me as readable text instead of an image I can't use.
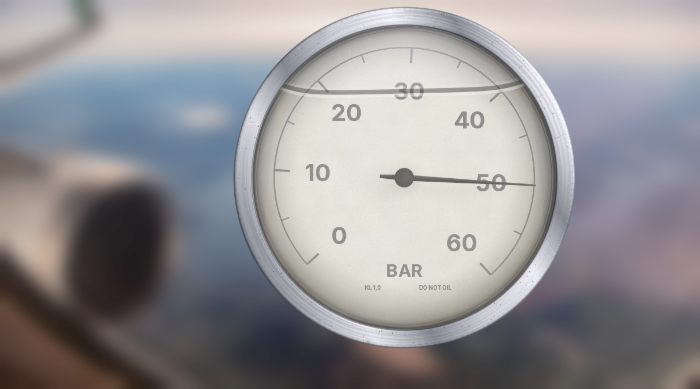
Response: 50 bar
